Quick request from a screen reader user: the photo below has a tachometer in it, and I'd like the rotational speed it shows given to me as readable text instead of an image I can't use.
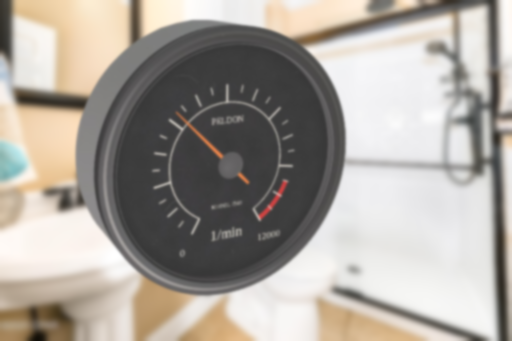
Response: 4250 rpm
